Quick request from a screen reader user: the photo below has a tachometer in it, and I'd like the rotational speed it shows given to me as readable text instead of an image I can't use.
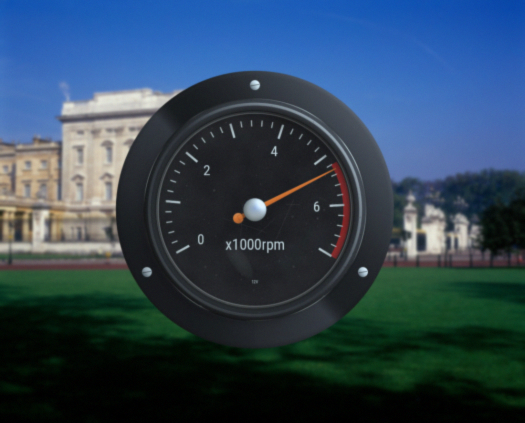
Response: 5300 rpm
